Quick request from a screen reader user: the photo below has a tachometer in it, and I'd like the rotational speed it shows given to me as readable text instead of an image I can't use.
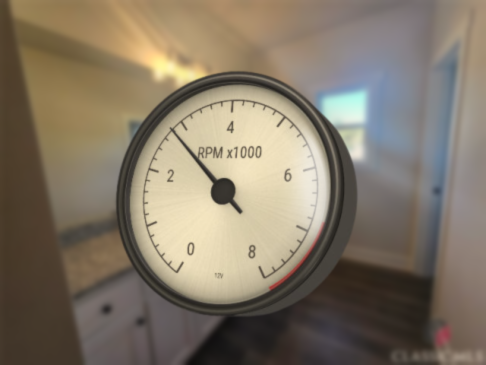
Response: 2800 rpm
